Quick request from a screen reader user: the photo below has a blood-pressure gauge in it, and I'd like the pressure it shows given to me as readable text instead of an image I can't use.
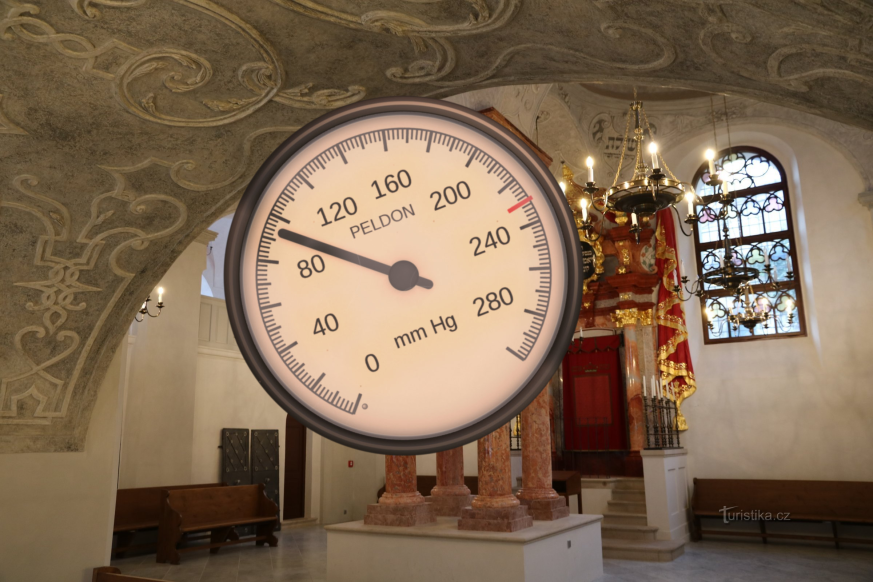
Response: 94 mmHg
